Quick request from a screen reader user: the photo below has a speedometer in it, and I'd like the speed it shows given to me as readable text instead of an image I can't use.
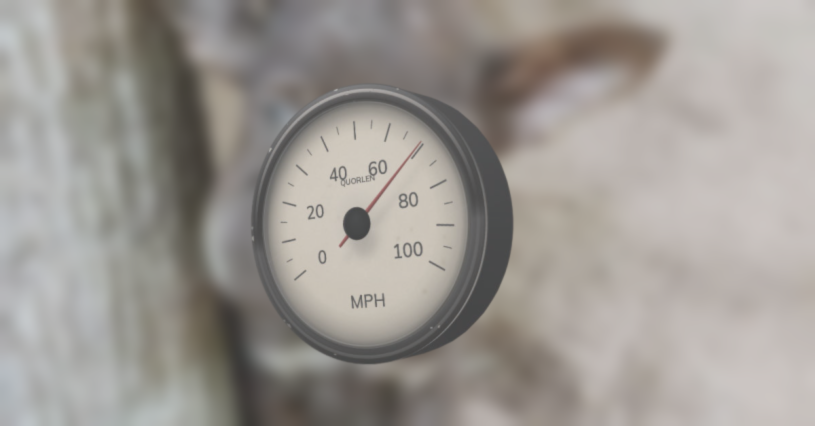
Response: 70 mph
